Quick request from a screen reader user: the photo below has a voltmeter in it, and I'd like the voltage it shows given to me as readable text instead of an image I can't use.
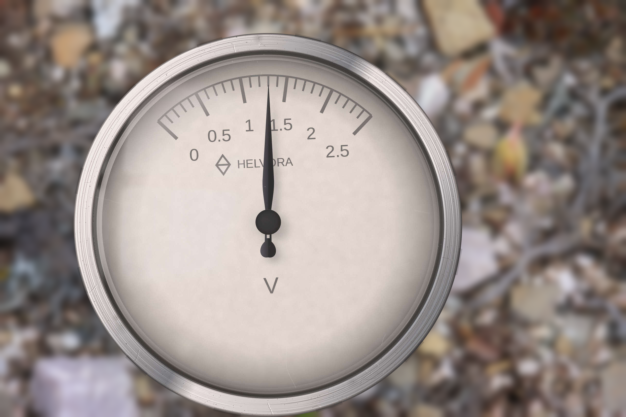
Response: 1.3 V
